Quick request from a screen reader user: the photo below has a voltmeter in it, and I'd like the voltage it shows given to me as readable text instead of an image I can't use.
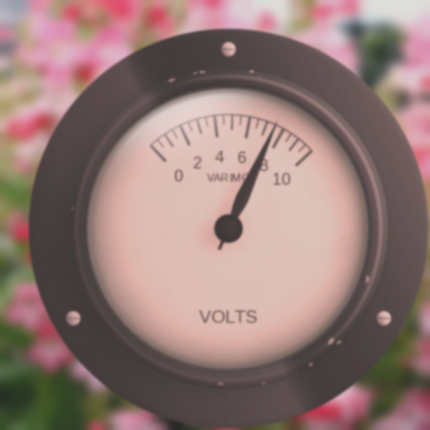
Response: 7.5 V
